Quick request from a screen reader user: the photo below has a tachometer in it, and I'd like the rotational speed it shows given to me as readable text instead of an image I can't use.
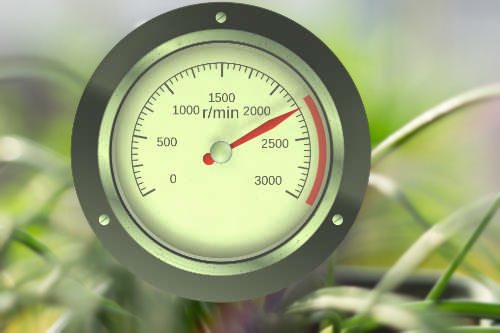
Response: 2250 rpm
